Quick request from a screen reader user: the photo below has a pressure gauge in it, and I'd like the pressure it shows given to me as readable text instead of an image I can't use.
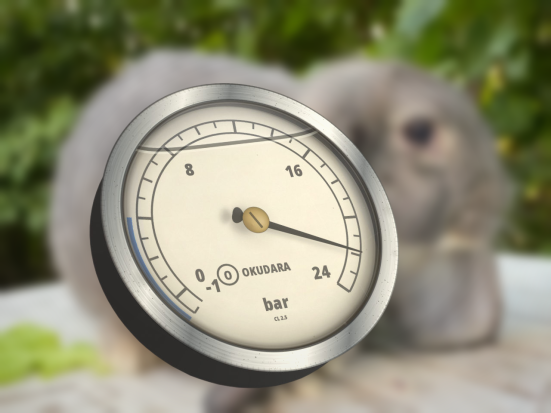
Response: 22 bar
